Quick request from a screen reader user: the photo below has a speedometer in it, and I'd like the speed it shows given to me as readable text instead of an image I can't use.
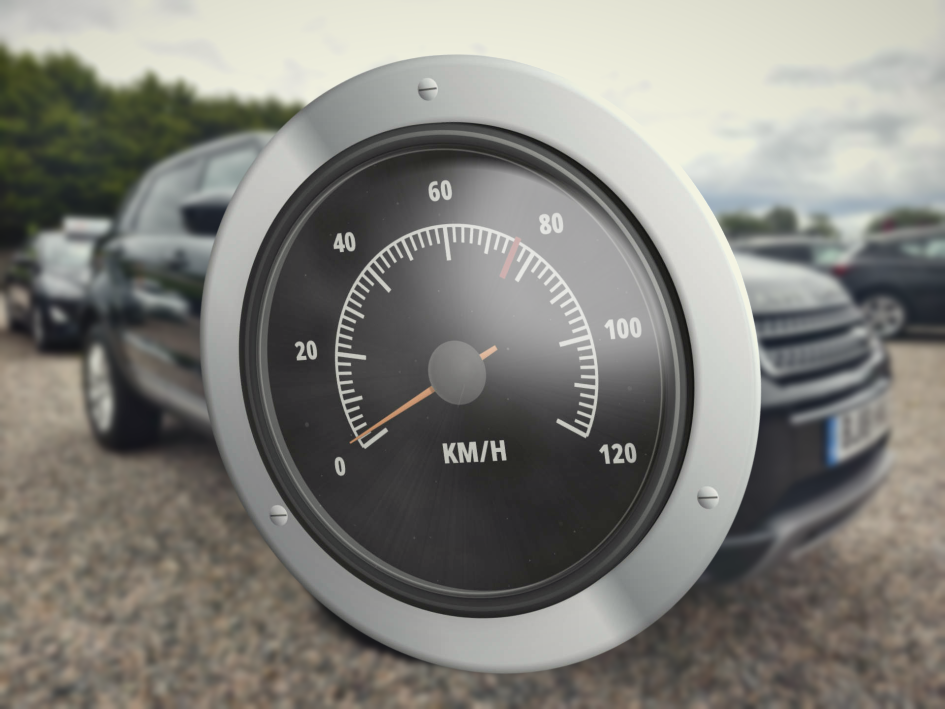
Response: 2 km/h
